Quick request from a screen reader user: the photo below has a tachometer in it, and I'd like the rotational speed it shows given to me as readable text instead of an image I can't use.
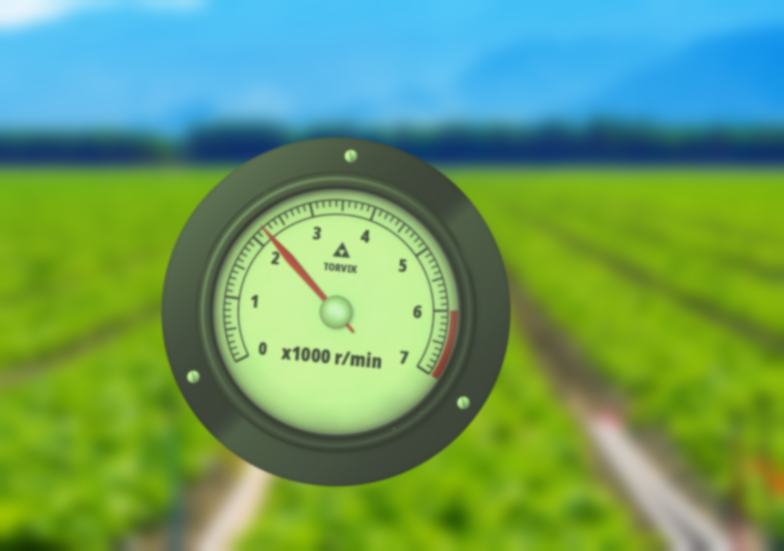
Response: 2200 rpm
